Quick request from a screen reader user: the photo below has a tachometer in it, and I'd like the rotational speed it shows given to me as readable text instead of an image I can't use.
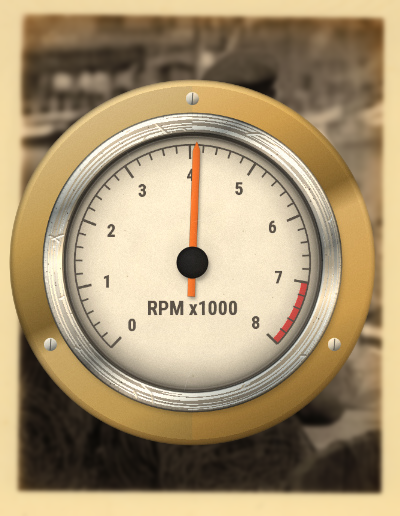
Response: 4100 rpm
